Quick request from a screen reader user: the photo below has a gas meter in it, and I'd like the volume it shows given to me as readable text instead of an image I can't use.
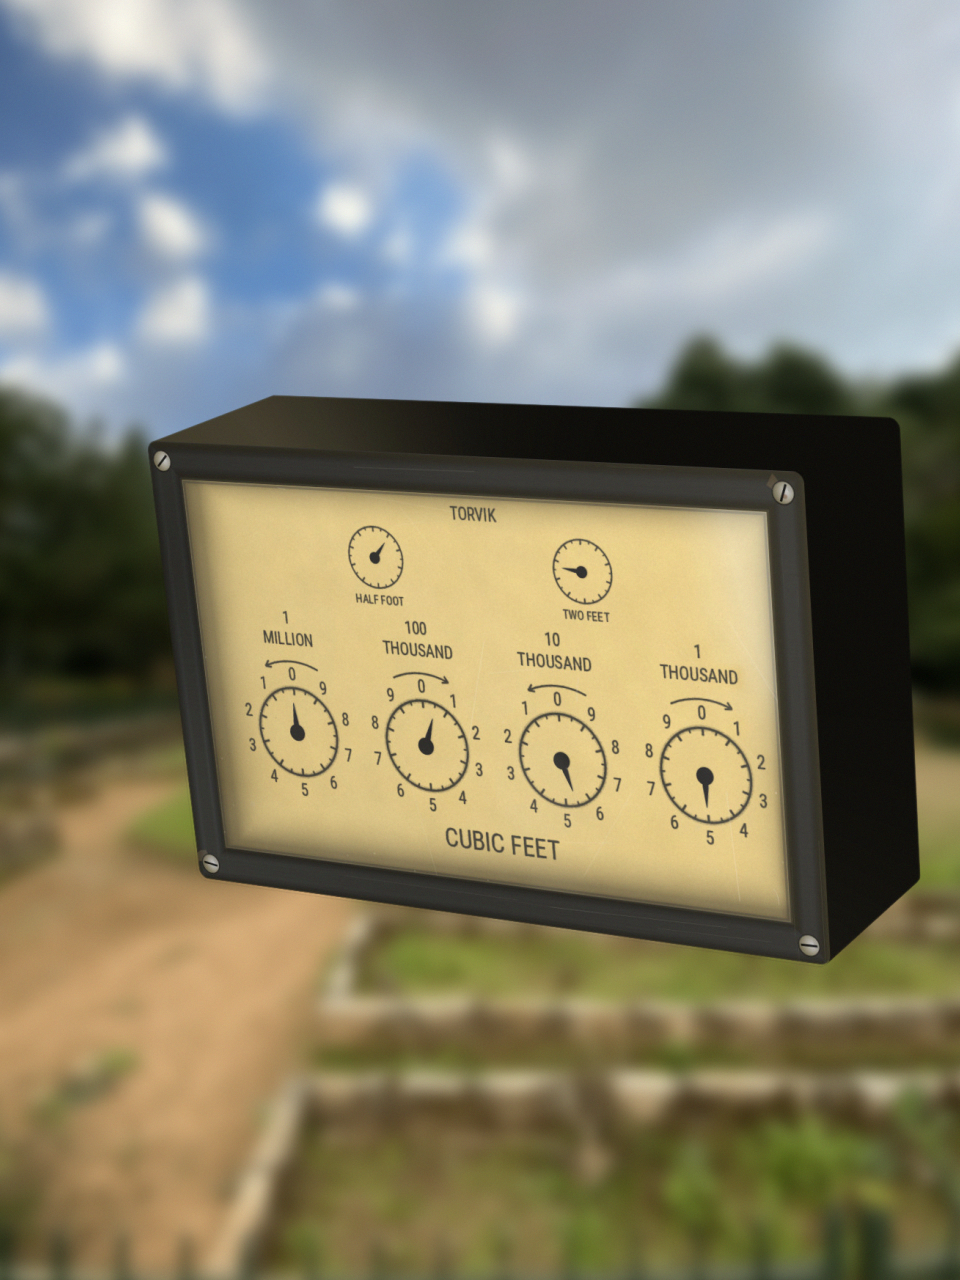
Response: 5500 ft³
